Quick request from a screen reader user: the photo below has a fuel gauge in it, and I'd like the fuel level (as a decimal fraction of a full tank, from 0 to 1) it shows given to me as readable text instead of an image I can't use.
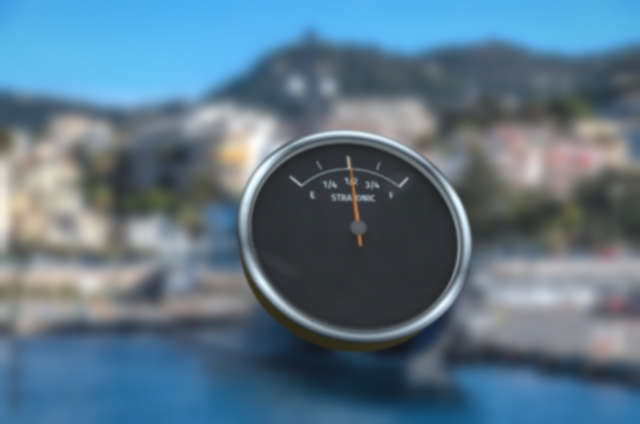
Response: 0.5
